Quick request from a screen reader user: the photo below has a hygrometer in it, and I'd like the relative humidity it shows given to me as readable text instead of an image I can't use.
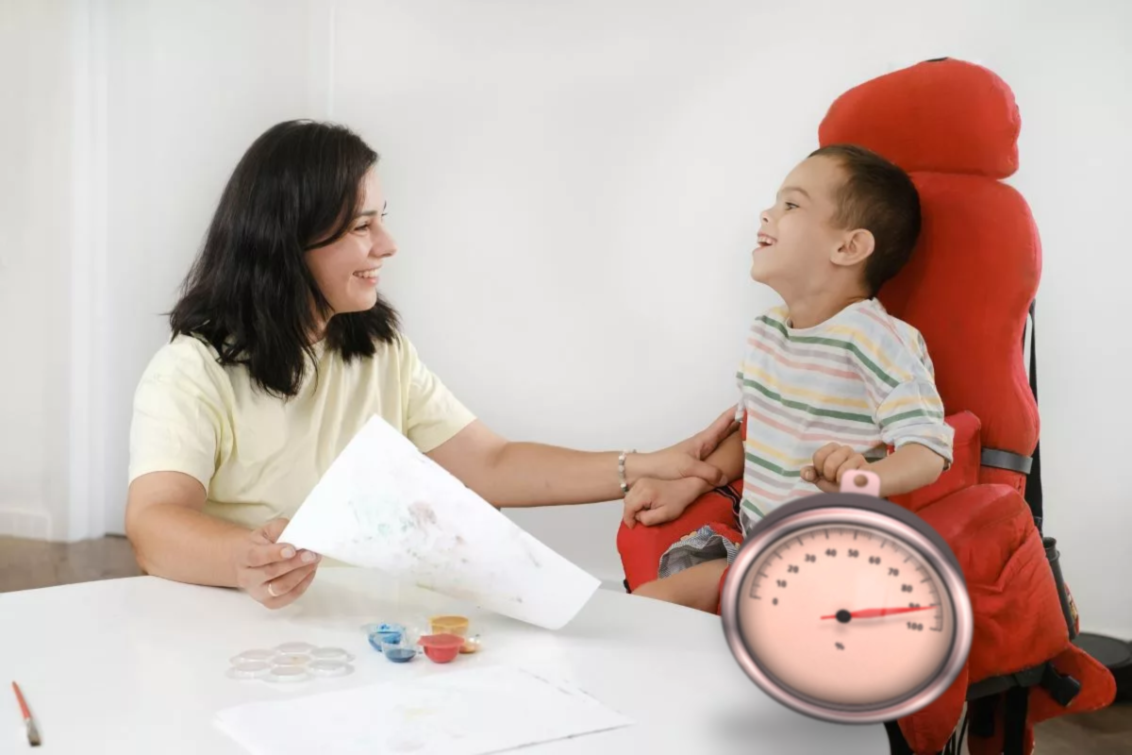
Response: 90 %
